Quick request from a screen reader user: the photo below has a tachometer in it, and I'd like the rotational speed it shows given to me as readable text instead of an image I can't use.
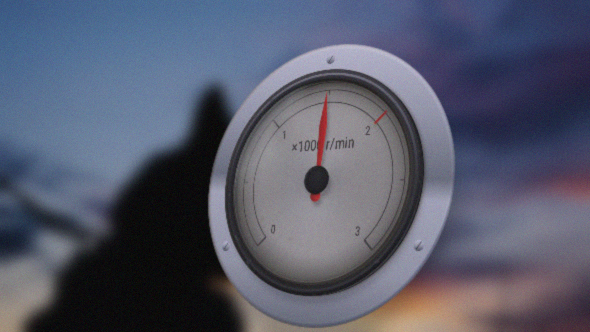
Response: 1500 rpm
